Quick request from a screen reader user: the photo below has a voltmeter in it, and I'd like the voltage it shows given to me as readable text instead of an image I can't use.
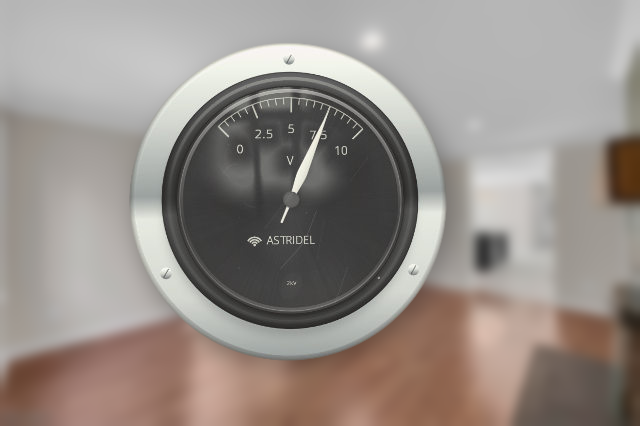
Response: 7.5 V
